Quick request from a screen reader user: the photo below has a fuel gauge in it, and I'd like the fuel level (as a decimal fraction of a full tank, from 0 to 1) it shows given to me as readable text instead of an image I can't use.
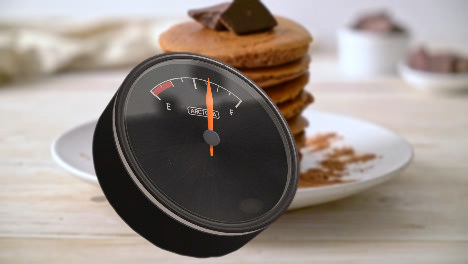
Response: 0.625
